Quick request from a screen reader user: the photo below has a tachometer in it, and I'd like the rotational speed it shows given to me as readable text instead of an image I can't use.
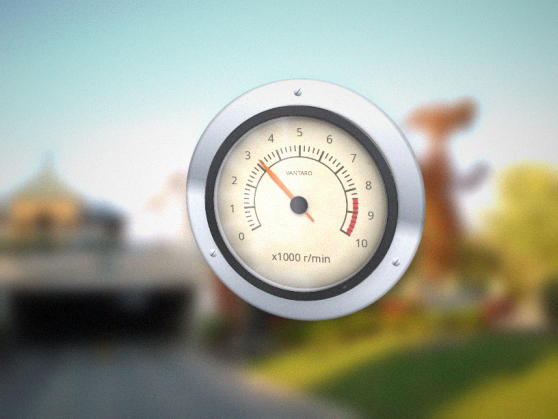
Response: 3200 rpm
